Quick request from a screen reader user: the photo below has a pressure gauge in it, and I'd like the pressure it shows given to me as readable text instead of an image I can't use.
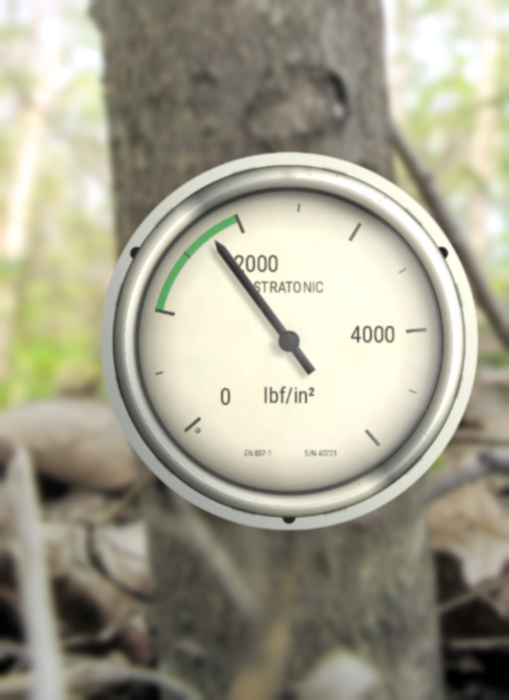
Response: 1750 psi
